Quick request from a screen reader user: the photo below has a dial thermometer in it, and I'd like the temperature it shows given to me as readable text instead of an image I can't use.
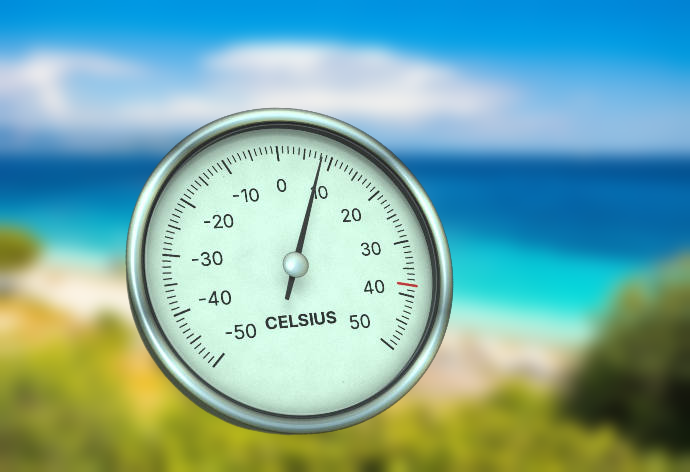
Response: 8 °C
